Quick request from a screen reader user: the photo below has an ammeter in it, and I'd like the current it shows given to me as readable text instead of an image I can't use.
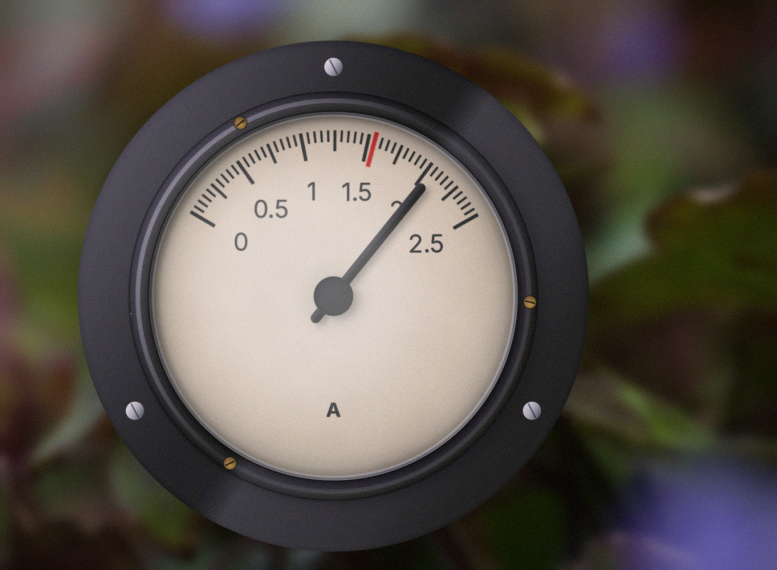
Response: 2.05 A
